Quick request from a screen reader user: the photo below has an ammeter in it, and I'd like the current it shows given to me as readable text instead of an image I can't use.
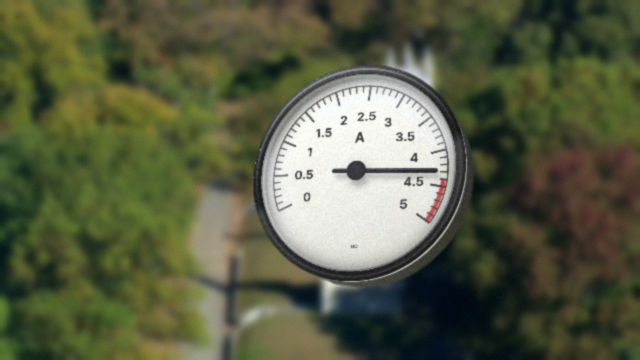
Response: 4.3 A
